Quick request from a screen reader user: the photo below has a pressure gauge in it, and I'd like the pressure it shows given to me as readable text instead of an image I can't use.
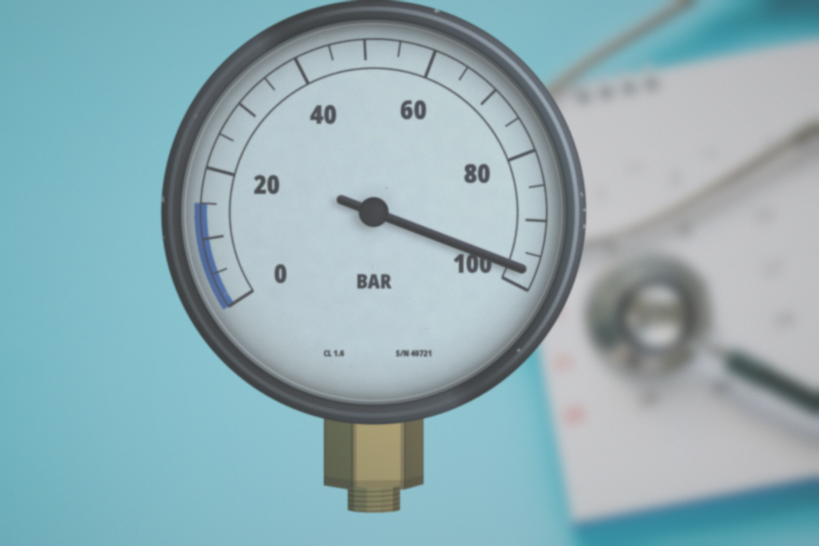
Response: 97.5 bar
